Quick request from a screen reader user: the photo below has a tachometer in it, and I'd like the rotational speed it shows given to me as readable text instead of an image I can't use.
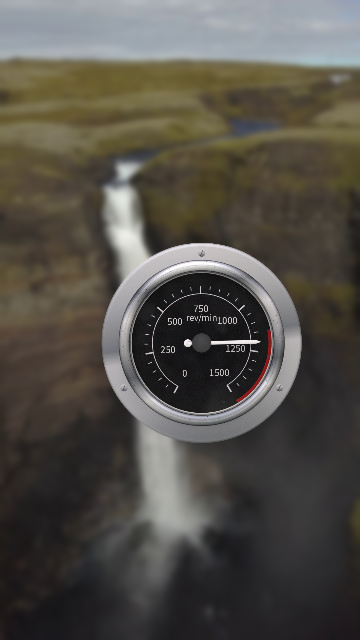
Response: 1200 rpm
